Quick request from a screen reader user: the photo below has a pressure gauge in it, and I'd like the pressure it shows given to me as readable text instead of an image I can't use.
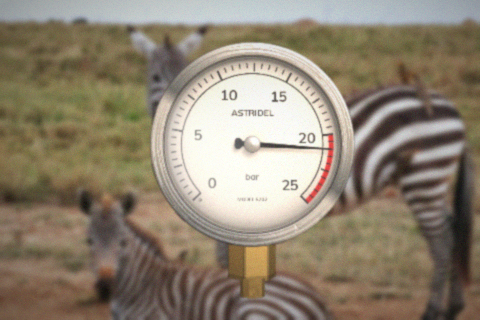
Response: 21 bar
